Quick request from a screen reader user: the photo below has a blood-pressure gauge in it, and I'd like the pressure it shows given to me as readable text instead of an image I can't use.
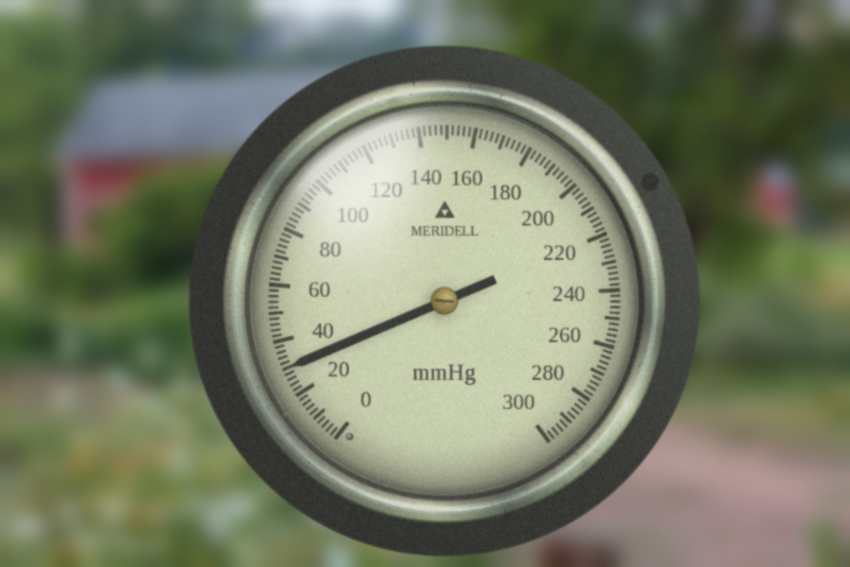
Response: 30 mmHg
